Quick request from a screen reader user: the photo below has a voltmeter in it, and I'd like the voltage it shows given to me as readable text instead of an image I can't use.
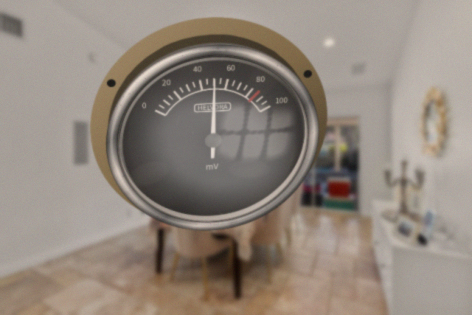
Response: 50 mV
